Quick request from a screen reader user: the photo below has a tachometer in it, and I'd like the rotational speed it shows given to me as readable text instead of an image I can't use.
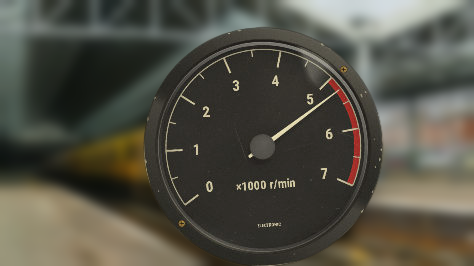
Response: 5250 rpm
